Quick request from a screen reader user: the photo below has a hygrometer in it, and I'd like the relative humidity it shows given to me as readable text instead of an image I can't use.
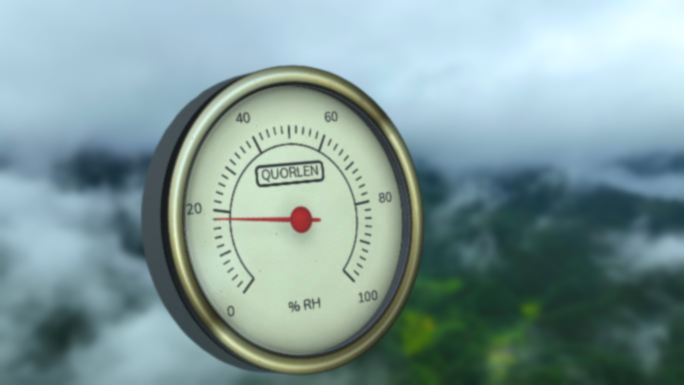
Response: 18 %
